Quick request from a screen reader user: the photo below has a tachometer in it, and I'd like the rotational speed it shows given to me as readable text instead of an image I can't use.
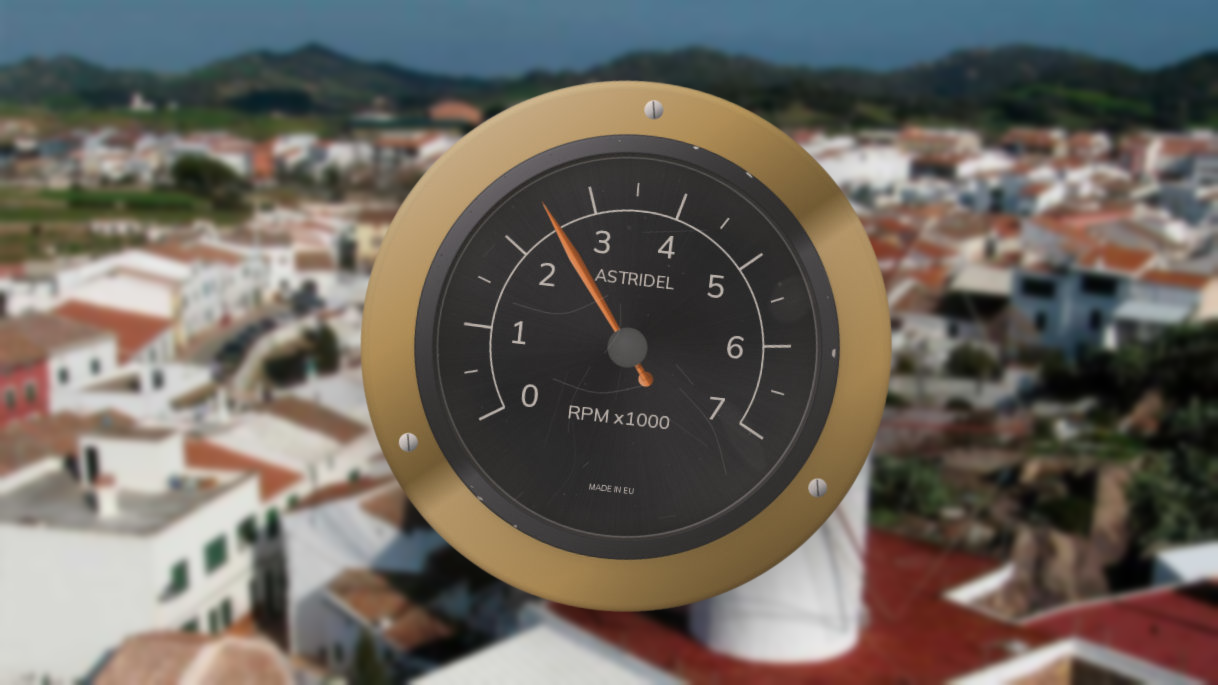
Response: 2500 rpm
